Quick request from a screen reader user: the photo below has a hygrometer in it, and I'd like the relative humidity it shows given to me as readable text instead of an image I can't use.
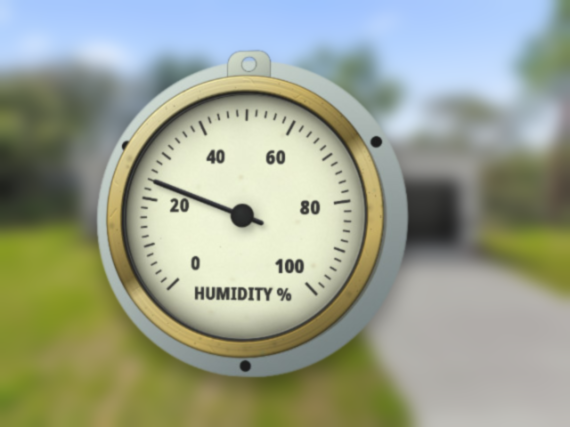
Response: 24 %
